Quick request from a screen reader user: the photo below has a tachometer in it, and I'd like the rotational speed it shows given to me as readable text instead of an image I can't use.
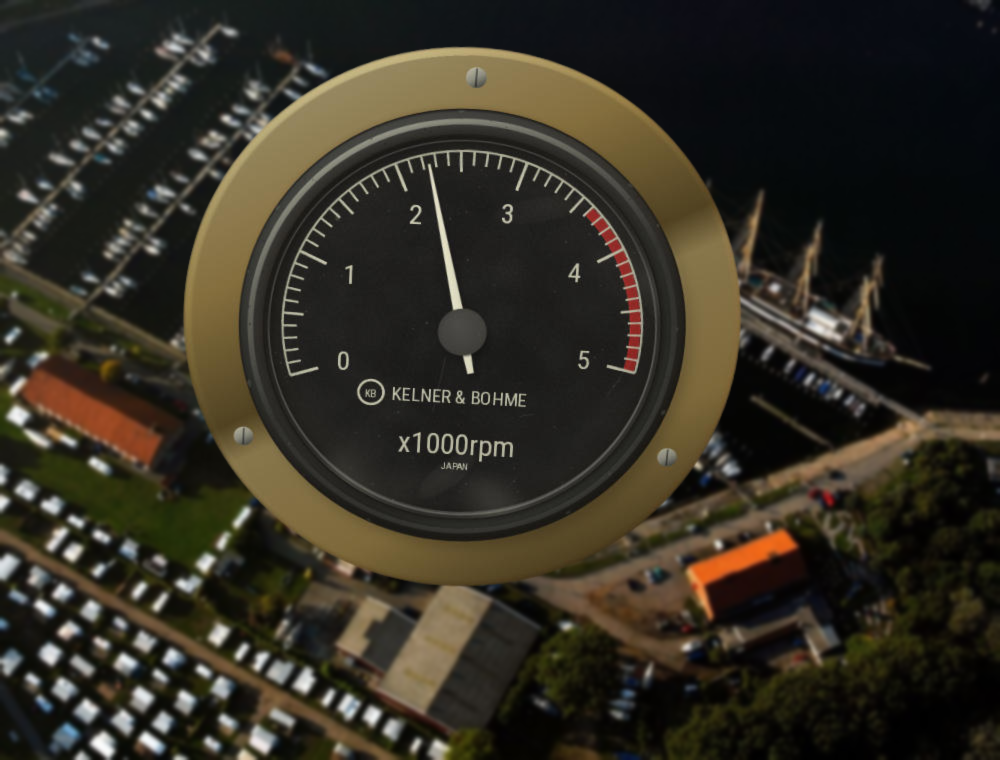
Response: 2250 rpm
